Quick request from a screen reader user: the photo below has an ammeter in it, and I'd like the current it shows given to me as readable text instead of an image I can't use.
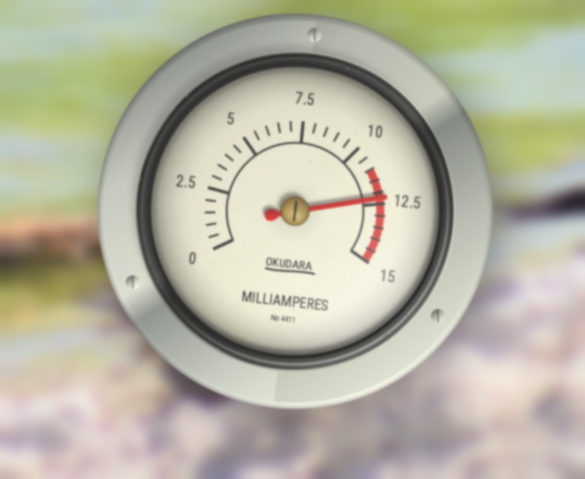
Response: 12.25 mA
